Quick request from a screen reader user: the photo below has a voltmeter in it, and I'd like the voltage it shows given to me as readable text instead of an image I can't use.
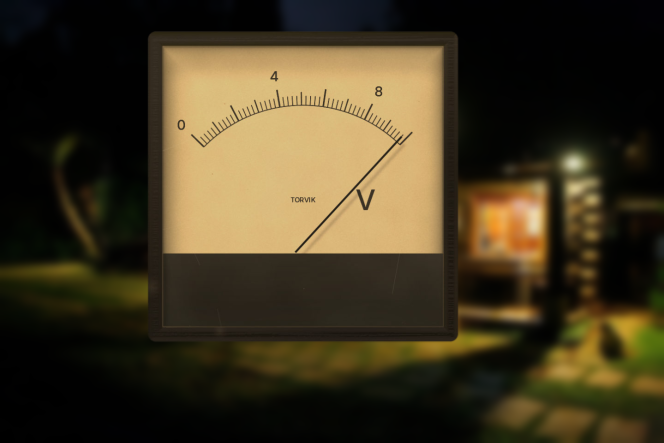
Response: 9.8 V
